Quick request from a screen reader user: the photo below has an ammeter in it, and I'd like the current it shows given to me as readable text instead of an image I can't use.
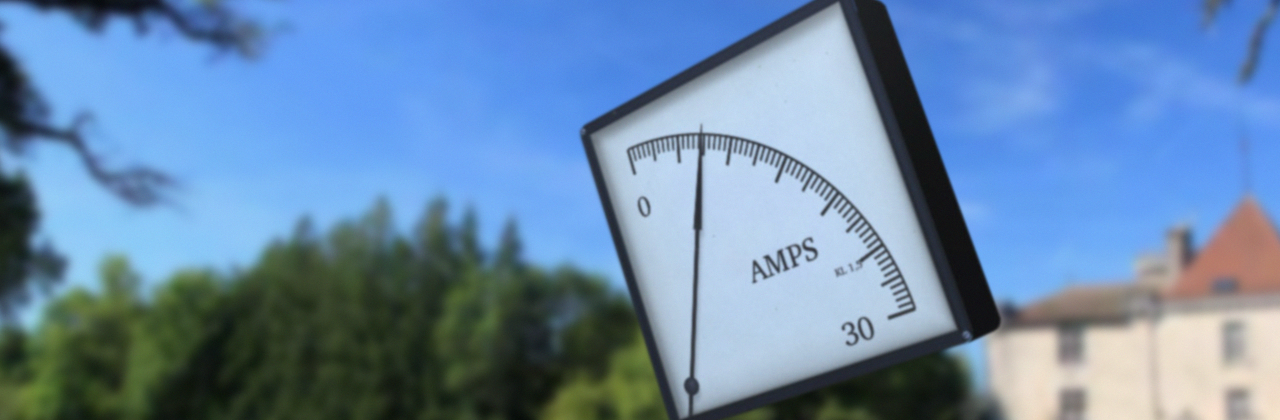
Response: 7.5 A
